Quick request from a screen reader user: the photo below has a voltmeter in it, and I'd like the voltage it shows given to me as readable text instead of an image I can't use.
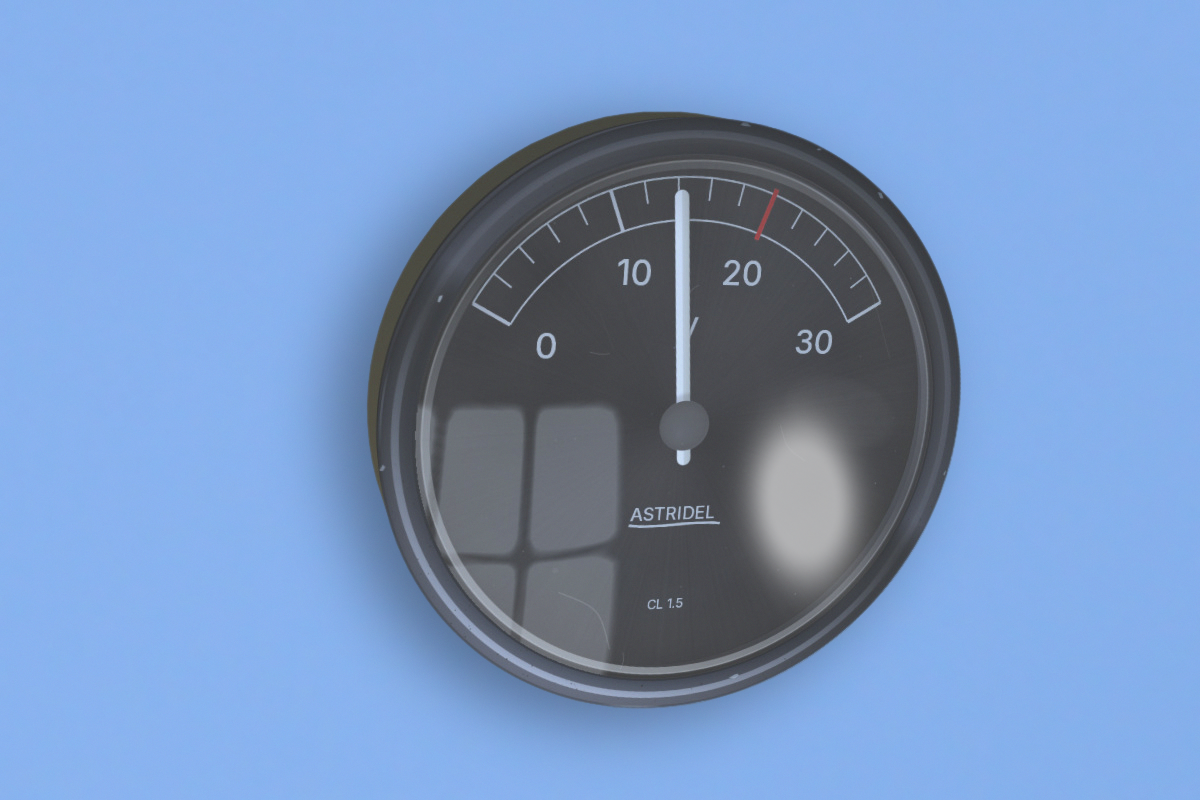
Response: 14 V
